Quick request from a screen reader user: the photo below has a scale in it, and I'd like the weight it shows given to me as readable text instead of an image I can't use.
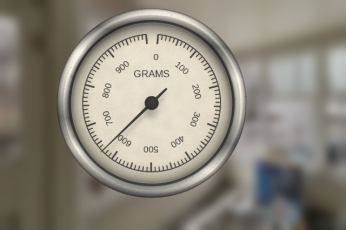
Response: 630 g
